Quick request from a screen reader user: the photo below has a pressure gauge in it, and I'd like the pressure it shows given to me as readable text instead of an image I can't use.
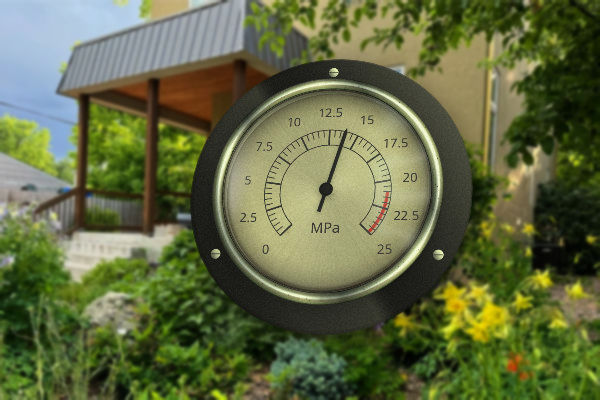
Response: 14 MPa
